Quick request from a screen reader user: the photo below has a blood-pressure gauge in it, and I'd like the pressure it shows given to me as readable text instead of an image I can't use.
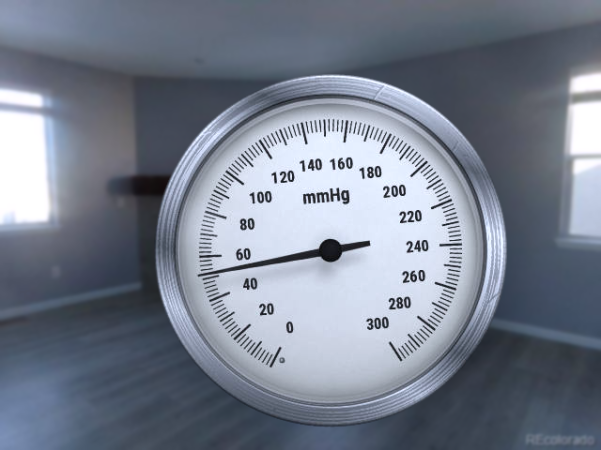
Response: 52 mmHg
